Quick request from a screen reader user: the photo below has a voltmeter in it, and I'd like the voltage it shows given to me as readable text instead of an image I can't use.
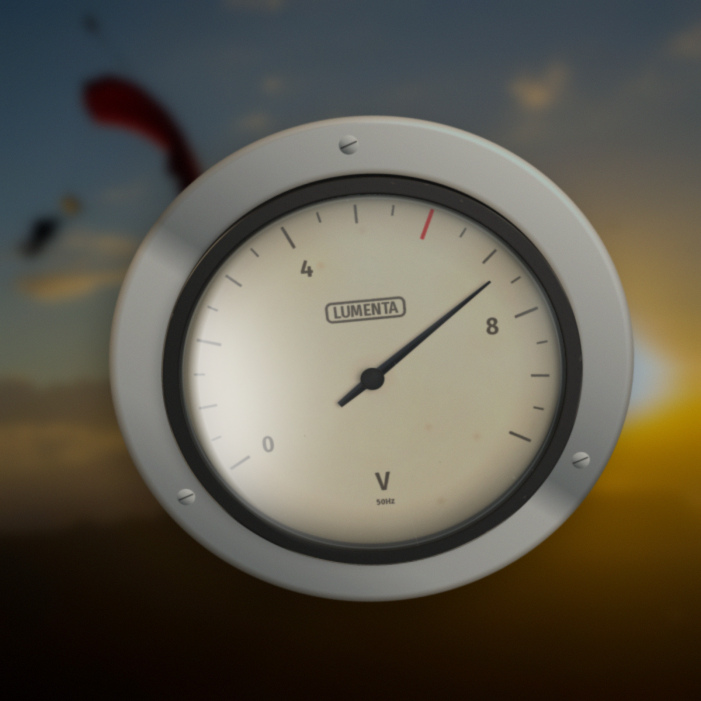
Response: 7.25 V
